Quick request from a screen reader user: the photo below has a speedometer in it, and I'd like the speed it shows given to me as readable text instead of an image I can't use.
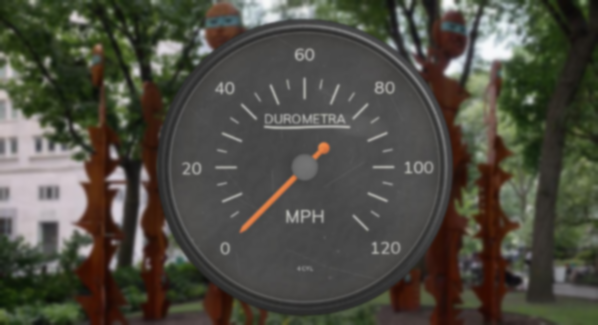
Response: 0 mph
